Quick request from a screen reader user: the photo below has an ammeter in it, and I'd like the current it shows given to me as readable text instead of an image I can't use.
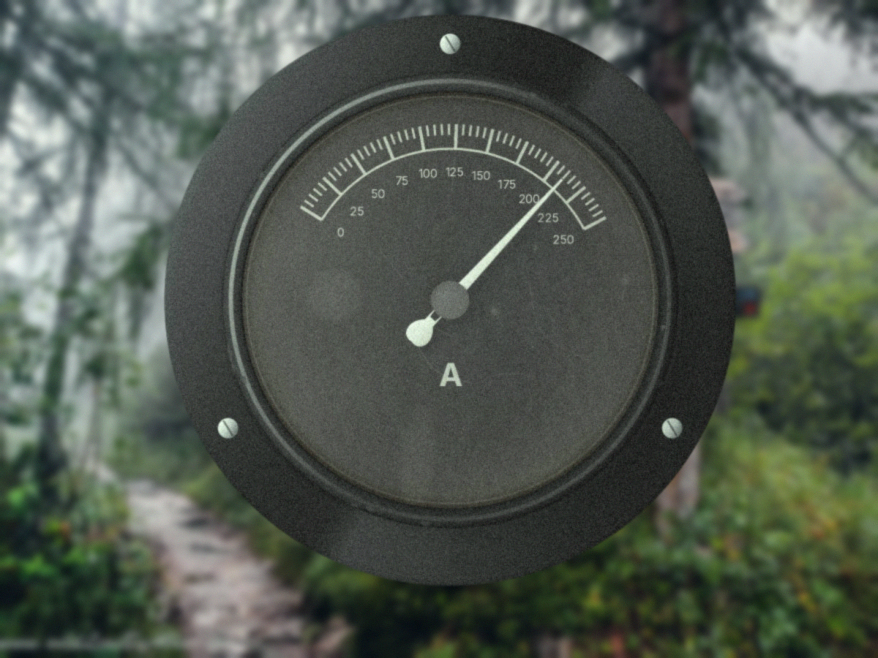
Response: 210 A
